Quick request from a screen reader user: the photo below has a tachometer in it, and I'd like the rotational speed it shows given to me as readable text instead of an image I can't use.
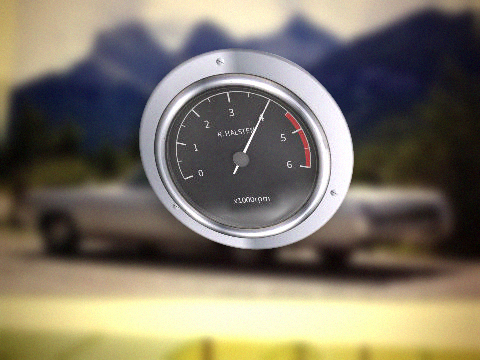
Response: 4000 rpm
